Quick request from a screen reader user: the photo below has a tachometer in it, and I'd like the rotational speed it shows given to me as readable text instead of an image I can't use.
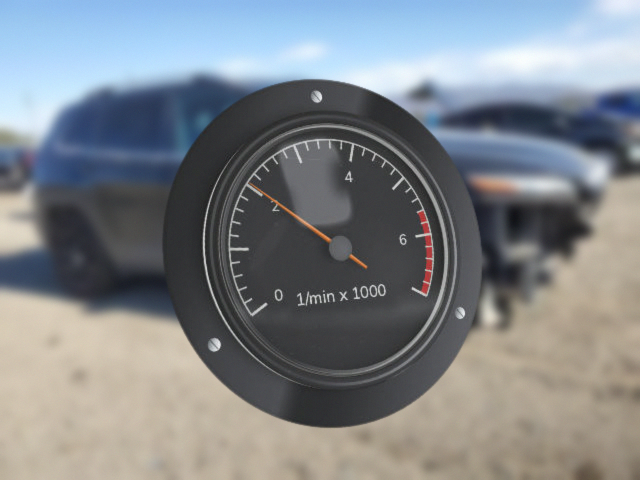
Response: 2000 rpm
